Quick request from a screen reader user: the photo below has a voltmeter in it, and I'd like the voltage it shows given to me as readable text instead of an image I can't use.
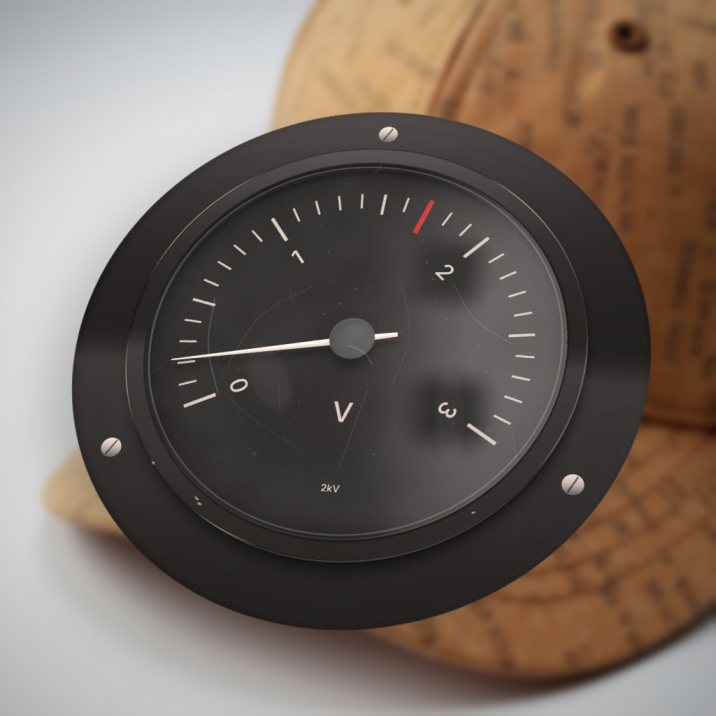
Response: 0.2 V
